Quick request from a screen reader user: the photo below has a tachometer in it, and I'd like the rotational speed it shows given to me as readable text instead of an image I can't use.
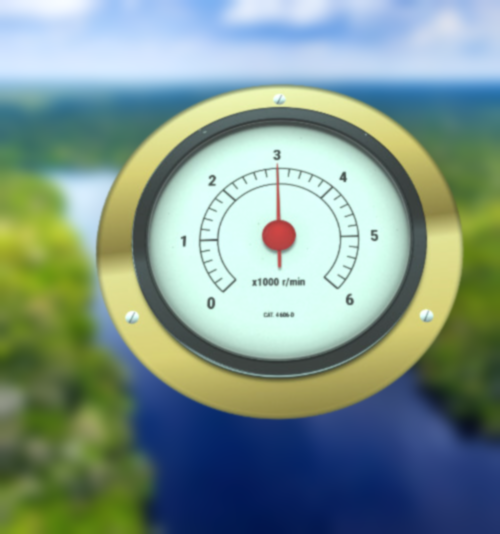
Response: 3000 rpm
